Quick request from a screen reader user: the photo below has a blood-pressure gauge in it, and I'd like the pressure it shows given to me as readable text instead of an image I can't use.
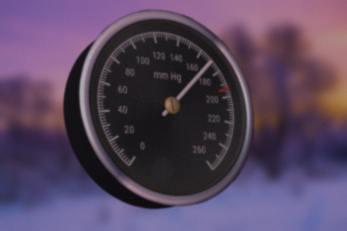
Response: 170 mmHg
